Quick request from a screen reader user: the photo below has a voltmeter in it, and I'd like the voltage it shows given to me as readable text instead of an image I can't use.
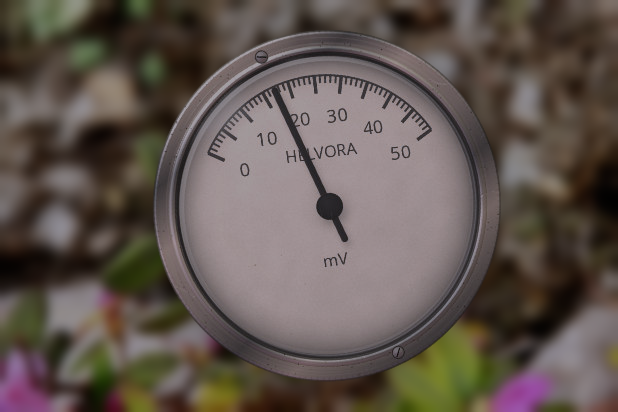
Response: 17 mV
